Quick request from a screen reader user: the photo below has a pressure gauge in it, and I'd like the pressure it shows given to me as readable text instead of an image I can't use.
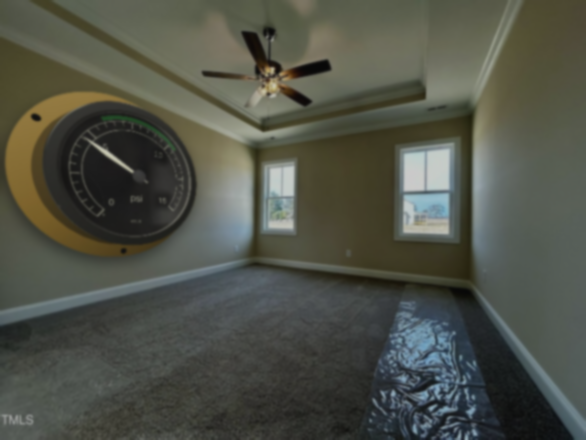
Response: 4.5 psi
